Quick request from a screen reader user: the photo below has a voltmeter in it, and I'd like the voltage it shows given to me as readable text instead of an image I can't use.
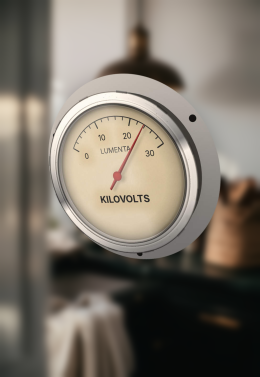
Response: 24 kV
